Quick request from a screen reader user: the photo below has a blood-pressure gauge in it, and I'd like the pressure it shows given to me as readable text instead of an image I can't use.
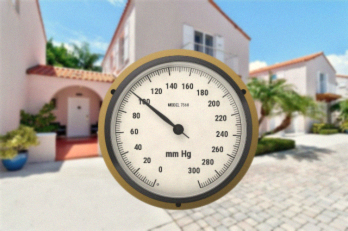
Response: 100 mmHg
